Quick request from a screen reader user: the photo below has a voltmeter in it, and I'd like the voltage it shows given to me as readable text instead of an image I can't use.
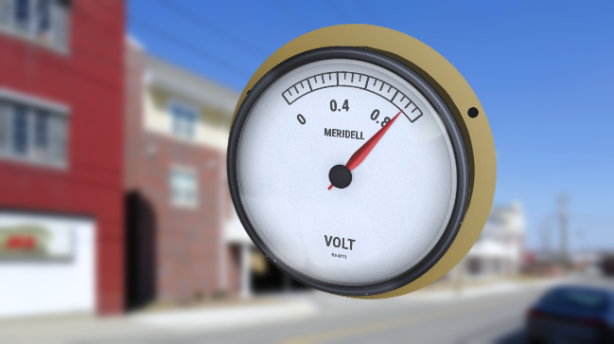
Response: 0.9 V
